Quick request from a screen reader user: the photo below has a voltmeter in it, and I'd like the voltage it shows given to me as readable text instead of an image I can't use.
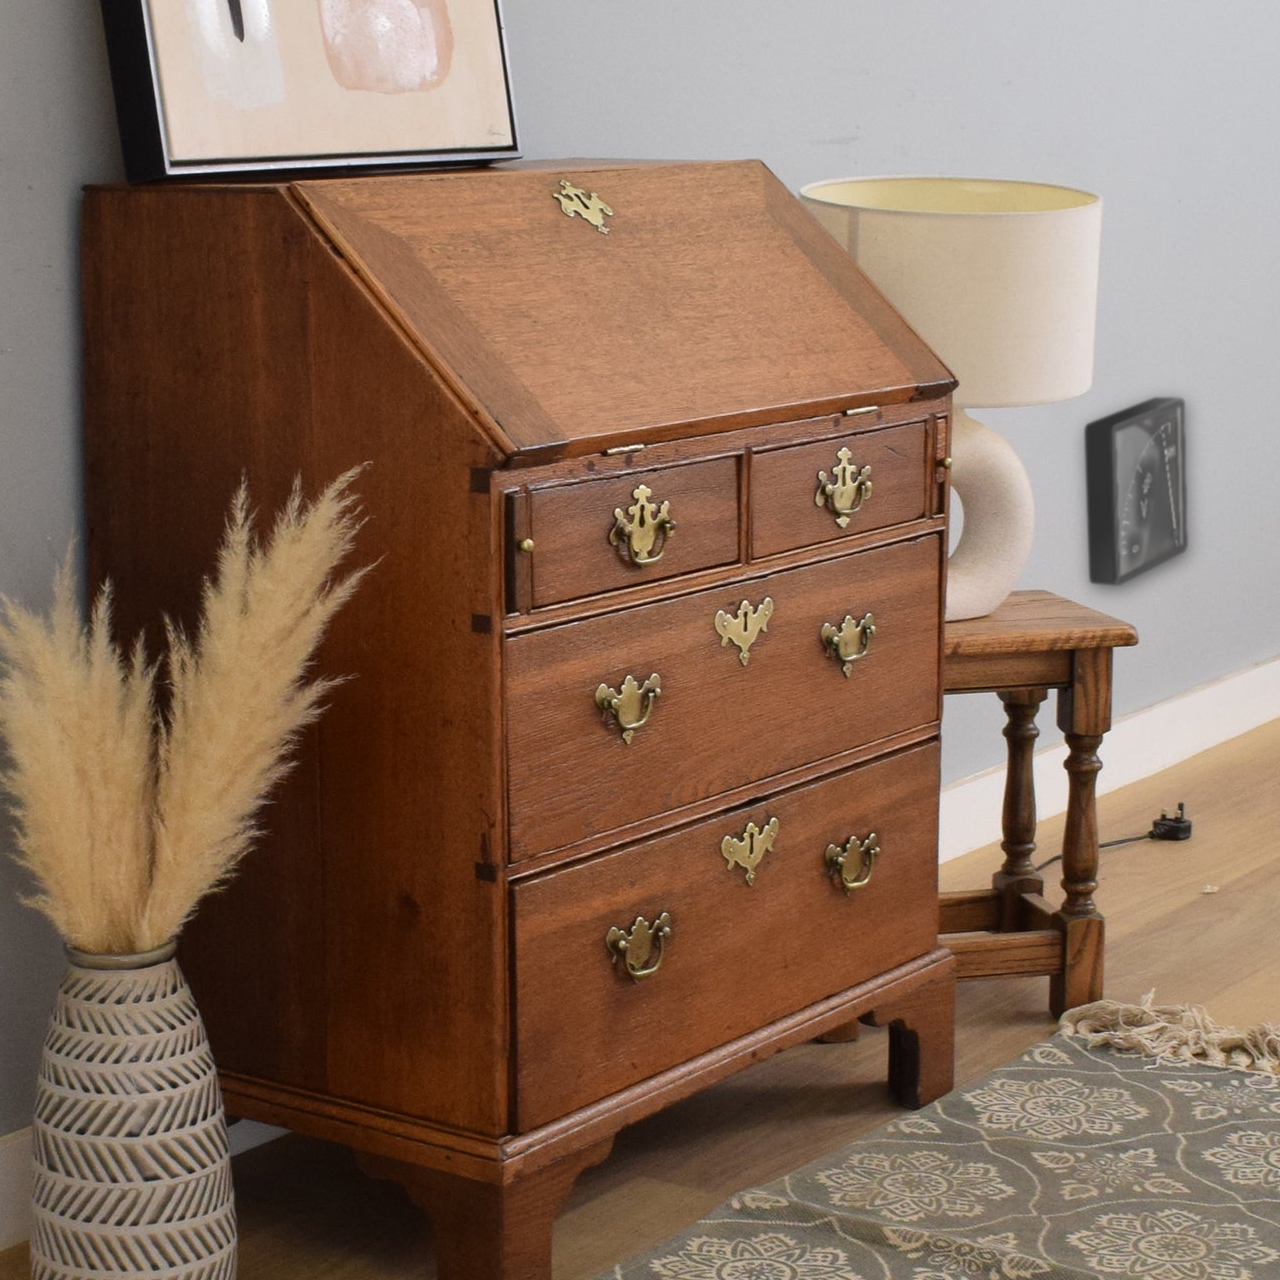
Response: 550 V
